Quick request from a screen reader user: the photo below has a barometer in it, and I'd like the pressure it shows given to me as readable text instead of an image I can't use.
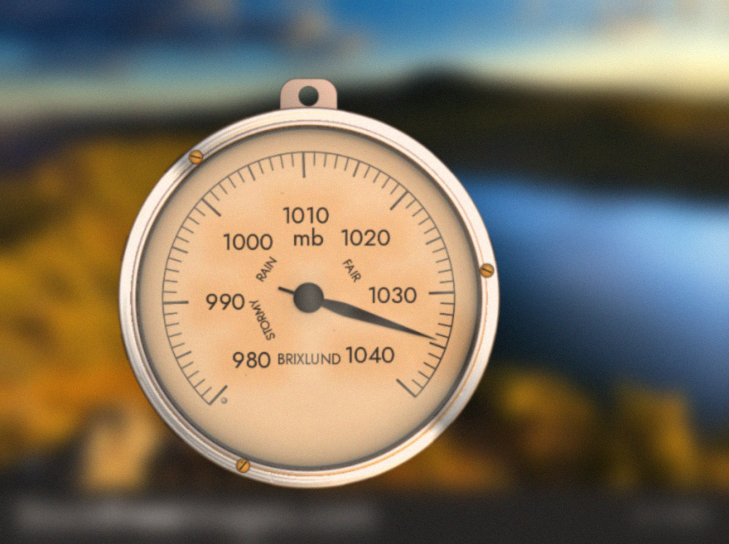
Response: 1034.5 mbar
